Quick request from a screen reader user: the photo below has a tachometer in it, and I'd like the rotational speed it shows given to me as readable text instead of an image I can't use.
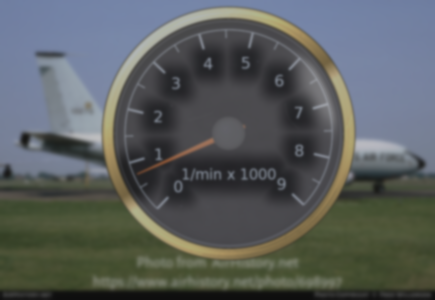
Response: 750 rpm
